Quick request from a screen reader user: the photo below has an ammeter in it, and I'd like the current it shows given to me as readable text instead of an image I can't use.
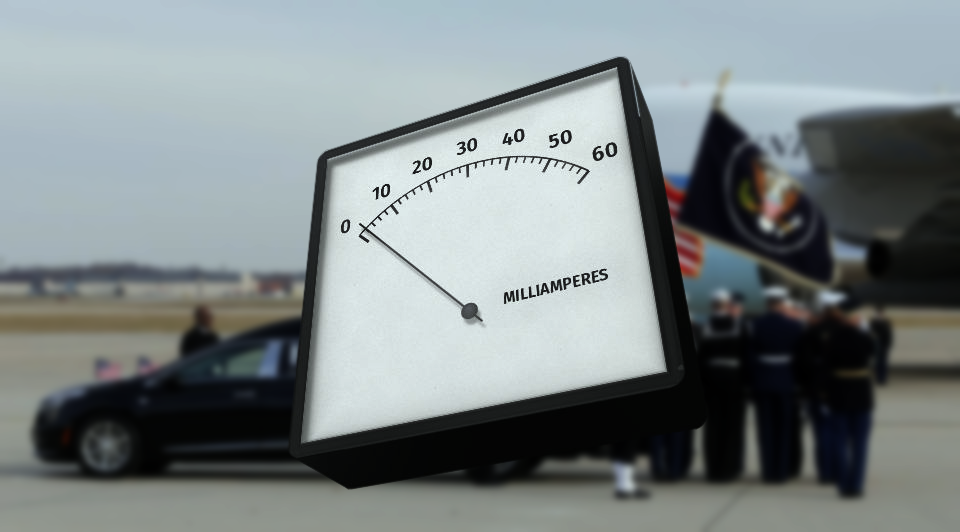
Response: 2 mA
